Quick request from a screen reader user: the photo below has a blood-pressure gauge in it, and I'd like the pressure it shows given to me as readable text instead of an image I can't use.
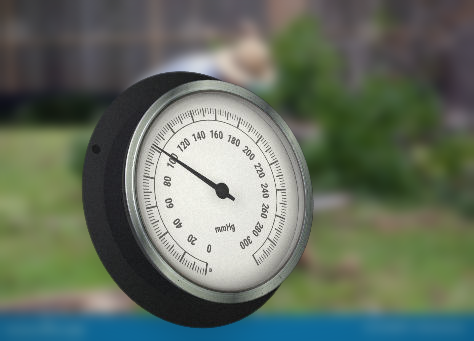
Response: 100 mmHg
